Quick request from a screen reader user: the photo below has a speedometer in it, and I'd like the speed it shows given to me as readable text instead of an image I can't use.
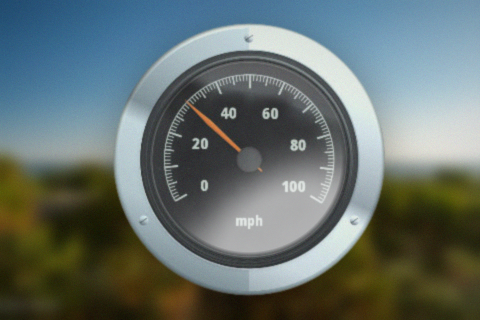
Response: 30 mph
